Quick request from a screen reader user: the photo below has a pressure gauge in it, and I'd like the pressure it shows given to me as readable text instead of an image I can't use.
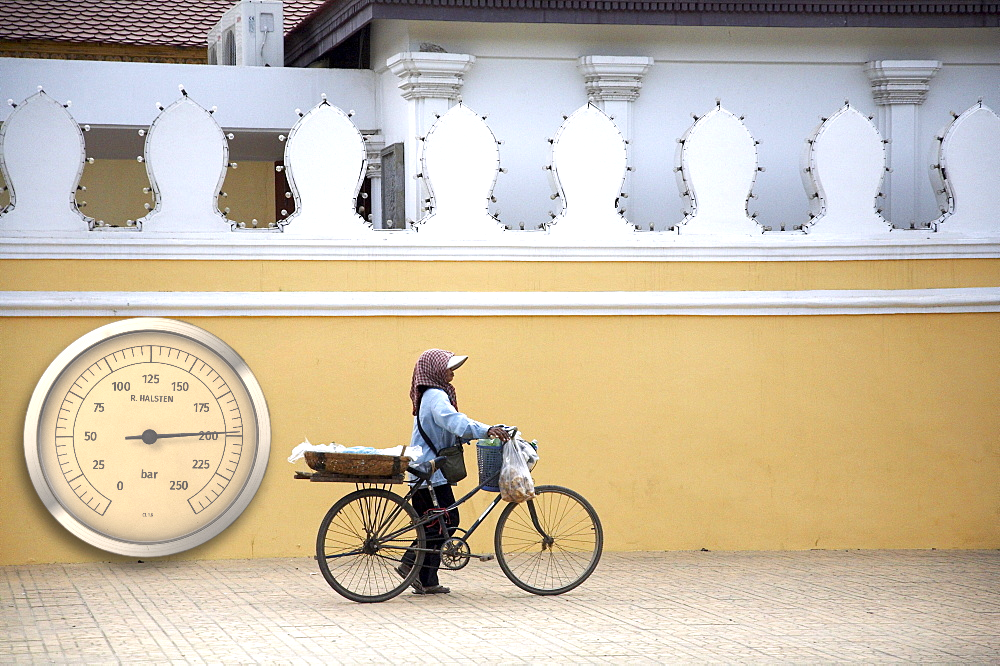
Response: 197.5 bar
